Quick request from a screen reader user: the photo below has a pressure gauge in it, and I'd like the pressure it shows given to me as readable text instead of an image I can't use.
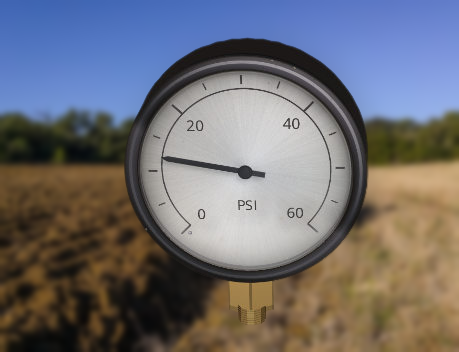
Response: 12.5 psi
